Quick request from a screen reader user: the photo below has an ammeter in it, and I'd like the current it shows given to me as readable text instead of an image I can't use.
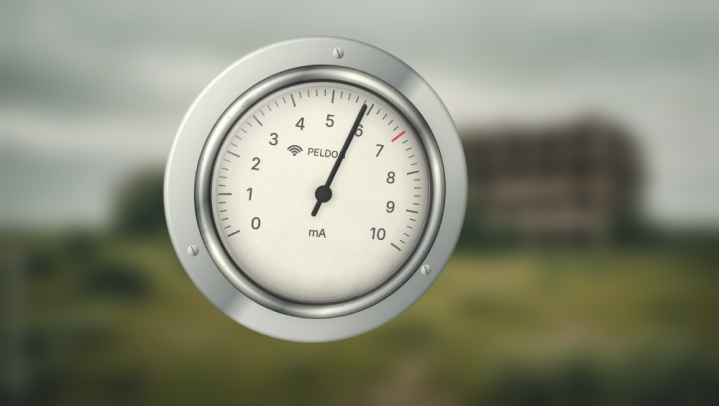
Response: 5.8 mA
